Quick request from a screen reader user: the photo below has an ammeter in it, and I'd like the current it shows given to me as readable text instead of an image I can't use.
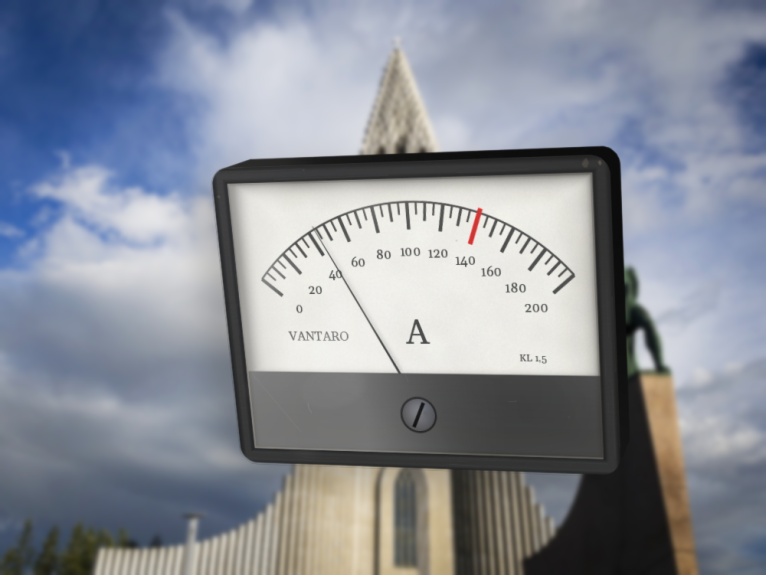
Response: 45 A
